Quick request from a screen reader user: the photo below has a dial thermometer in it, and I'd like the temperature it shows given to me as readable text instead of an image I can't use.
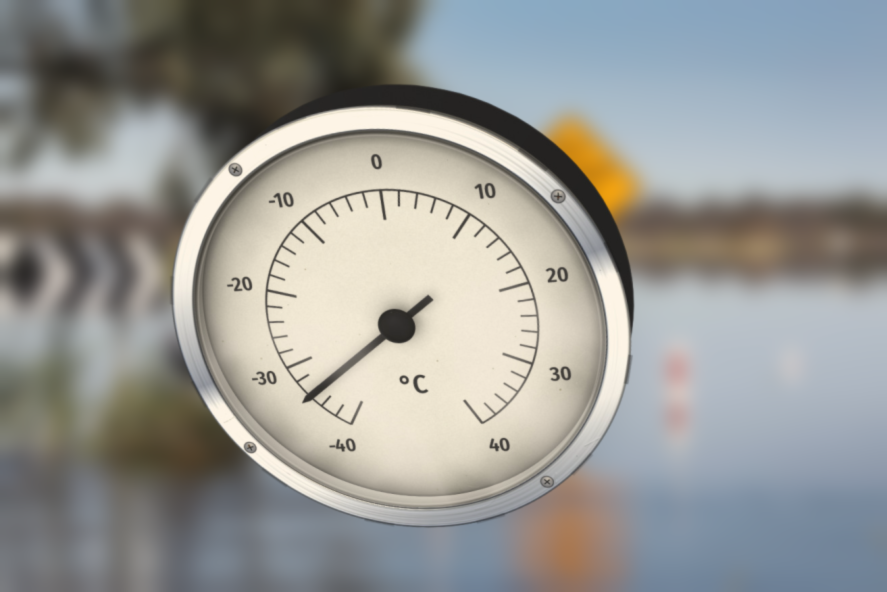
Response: -34 °C
